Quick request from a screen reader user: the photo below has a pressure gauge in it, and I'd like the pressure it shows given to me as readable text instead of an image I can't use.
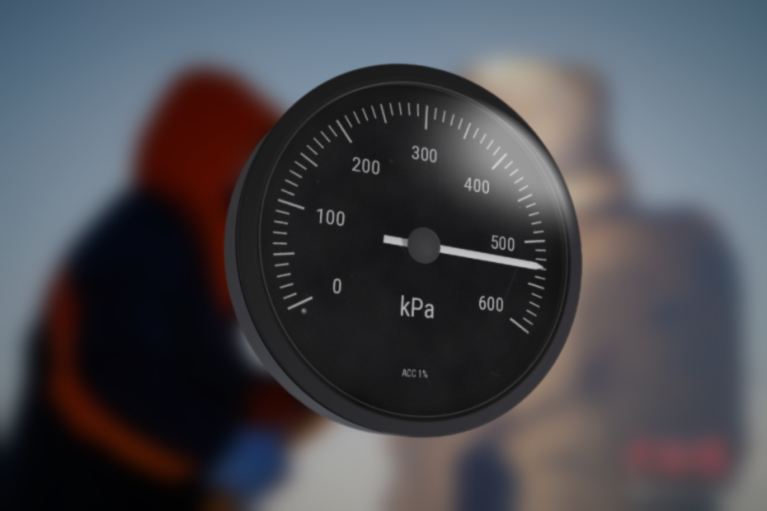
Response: 530 kPa
